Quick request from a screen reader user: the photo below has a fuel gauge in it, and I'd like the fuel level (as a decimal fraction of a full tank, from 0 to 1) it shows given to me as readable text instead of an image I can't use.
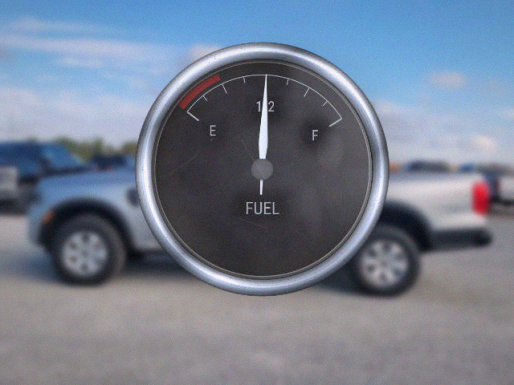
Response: 0.5
